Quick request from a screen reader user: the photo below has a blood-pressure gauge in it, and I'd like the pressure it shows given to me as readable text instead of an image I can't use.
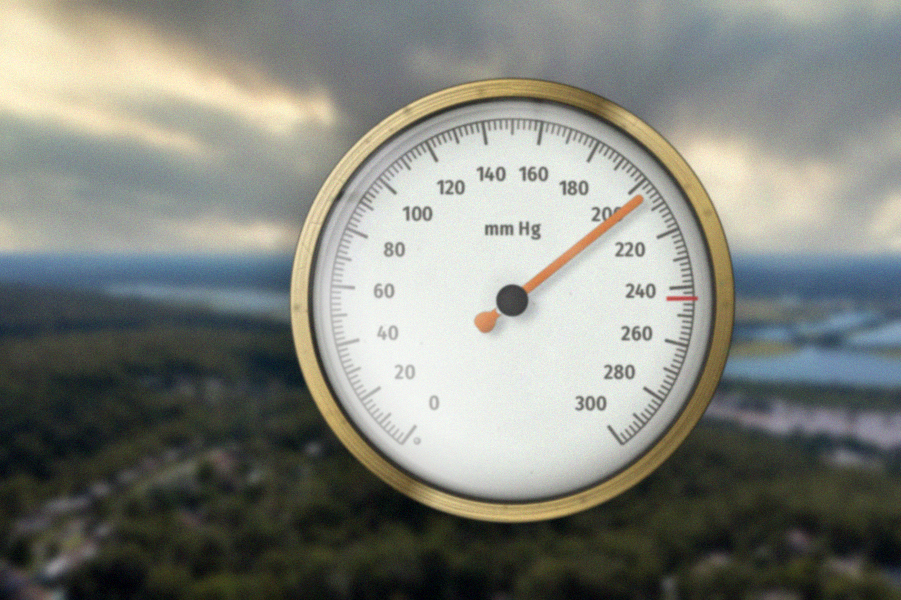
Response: 204 mmHg
